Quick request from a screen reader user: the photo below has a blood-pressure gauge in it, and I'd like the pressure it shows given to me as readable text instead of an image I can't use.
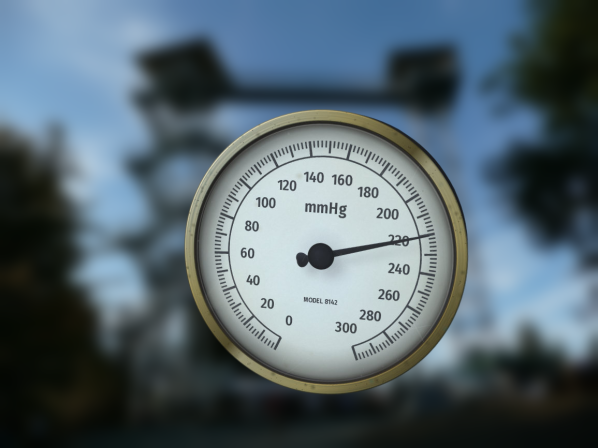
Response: 220 mmHg
